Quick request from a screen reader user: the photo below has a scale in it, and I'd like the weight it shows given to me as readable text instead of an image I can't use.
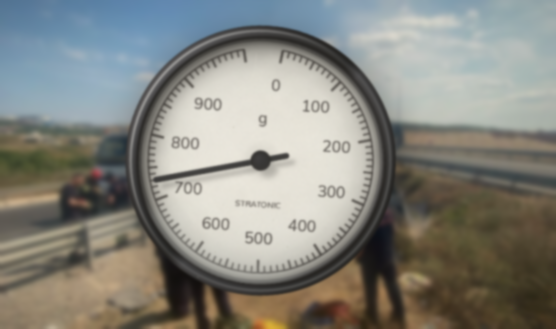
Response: 730 g
